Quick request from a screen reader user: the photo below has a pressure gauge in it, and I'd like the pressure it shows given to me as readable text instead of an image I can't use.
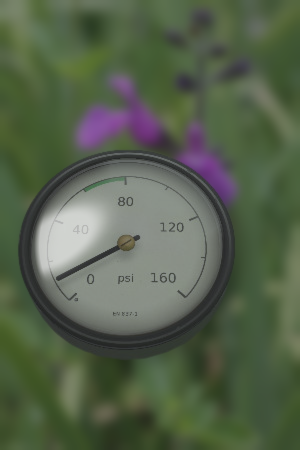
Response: 10 psi
